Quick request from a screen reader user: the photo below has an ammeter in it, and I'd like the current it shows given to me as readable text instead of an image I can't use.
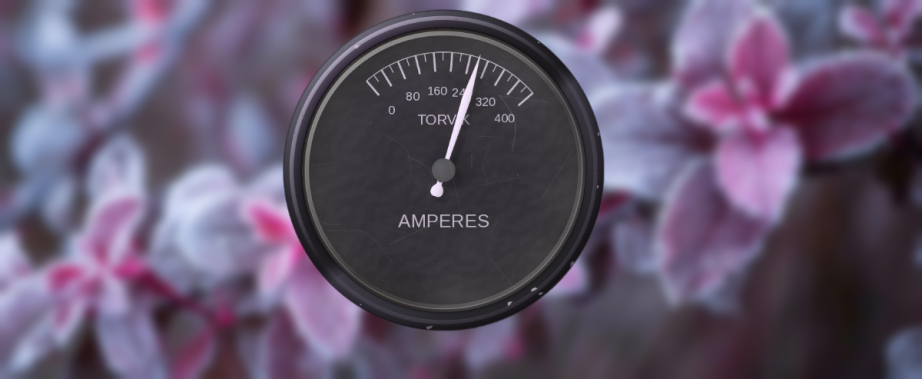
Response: 260 A
